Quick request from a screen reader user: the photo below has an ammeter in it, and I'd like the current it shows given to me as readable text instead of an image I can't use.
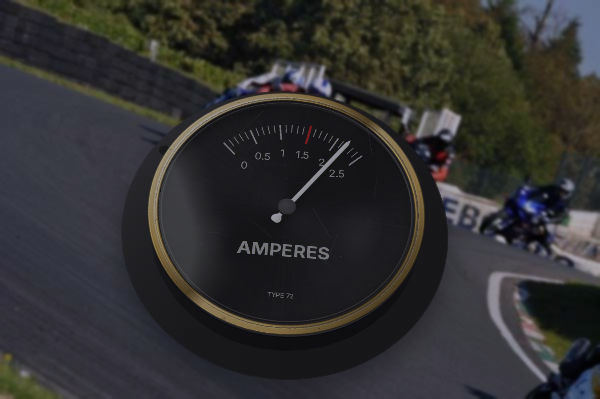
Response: 2.2 A
